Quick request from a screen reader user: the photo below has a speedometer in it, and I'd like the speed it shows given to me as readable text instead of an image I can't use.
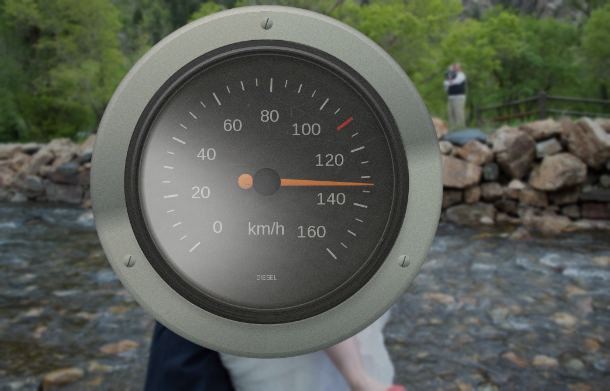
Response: 132.5 km/h
